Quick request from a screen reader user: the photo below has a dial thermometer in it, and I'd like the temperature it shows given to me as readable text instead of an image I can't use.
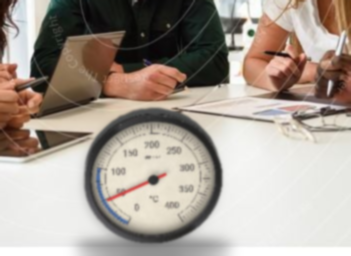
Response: 50 °C
